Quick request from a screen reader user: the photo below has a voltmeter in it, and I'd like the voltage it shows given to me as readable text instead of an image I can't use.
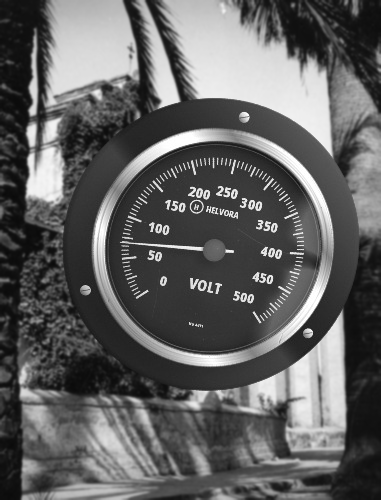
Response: 70 V
